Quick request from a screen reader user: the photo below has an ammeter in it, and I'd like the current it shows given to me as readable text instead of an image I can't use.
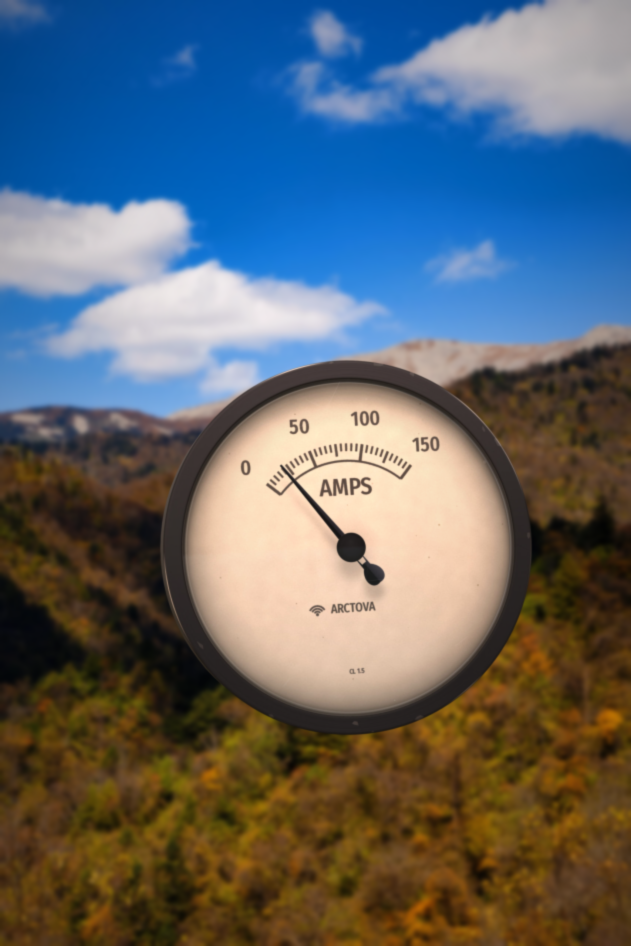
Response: 20 A
